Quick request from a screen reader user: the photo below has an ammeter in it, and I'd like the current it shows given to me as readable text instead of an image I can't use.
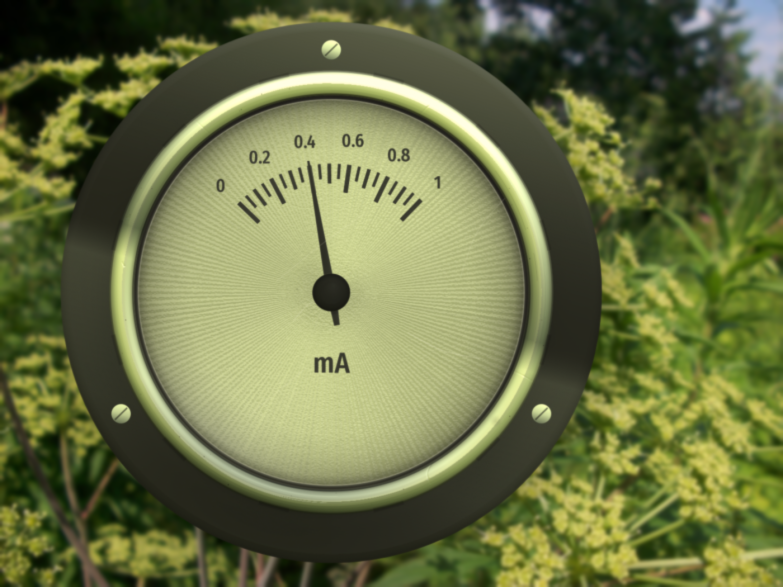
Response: 0.4 mA
